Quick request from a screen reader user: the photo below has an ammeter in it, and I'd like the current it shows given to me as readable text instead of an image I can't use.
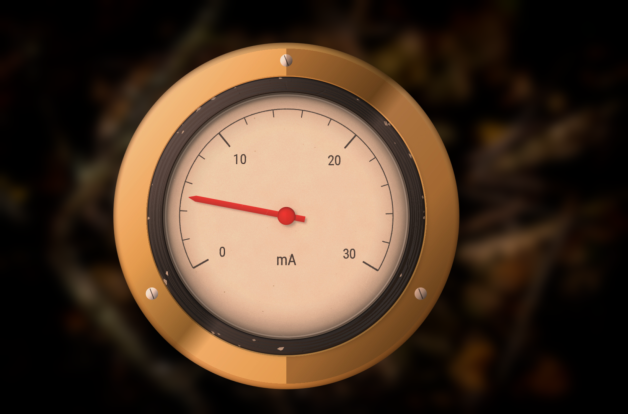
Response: 5 mA
